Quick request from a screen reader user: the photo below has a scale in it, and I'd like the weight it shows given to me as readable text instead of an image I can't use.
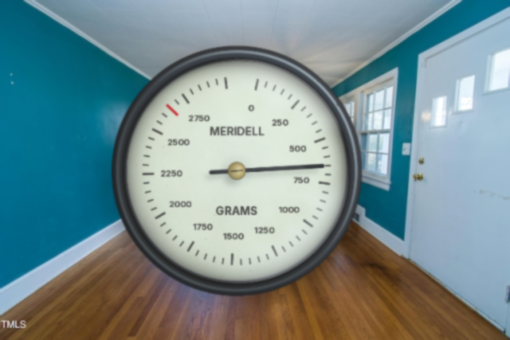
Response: 650 g
